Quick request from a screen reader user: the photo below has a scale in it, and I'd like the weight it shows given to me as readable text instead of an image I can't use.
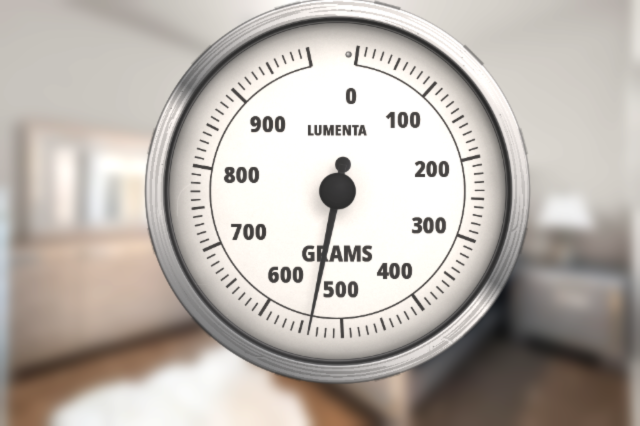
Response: 540 g
